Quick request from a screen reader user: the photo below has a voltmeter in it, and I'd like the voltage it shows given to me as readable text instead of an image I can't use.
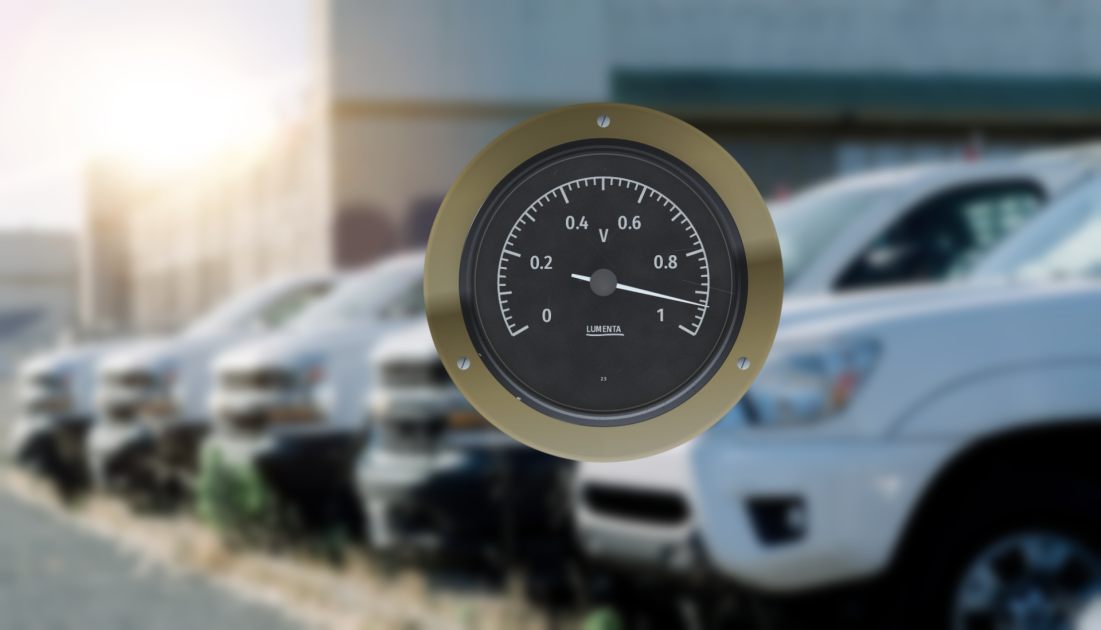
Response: 0.93 V
